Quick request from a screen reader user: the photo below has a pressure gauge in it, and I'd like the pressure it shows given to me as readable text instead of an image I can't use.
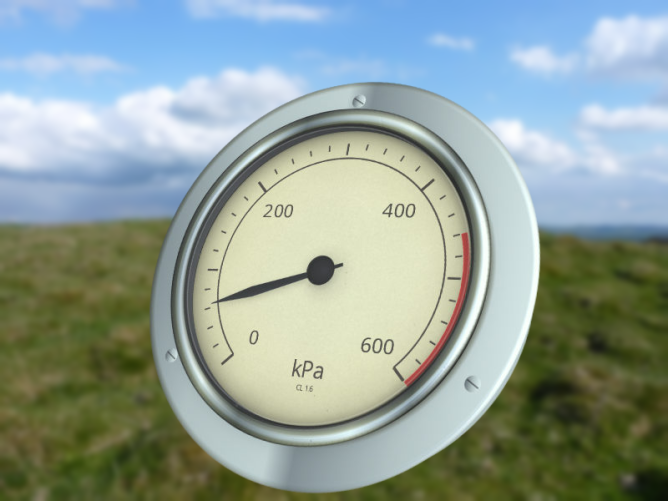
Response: 60 kPa
